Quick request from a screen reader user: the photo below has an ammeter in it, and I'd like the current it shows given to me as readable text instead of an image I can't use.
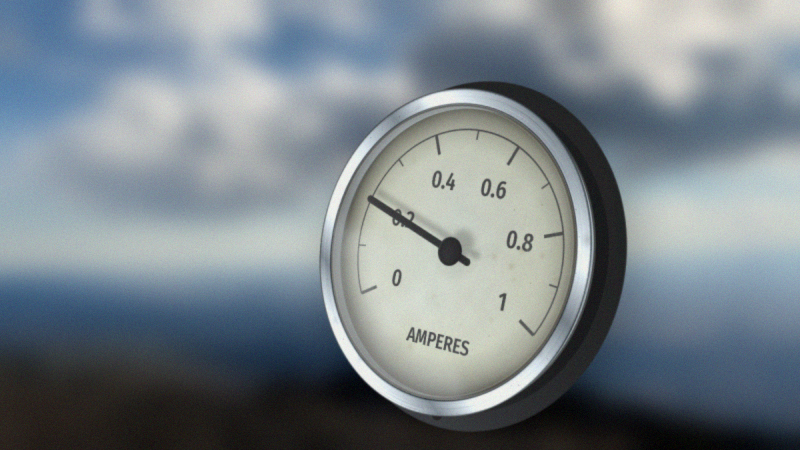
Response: 0.2 A
